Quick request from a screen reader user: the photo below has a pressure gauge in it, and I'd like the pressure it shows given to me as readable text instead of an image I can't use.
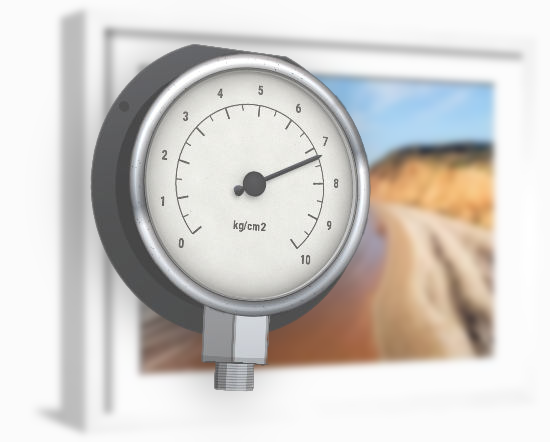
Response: 7.25 kg/cm²
